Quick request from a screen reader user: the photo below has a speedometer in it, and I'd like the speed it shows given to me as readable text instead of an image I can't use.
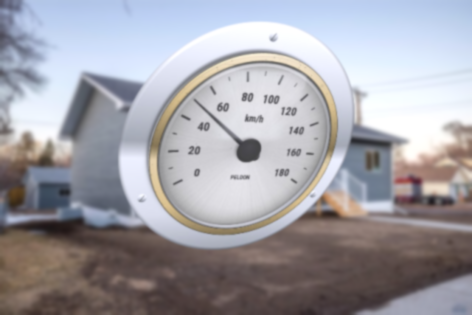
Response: 50 km/h
